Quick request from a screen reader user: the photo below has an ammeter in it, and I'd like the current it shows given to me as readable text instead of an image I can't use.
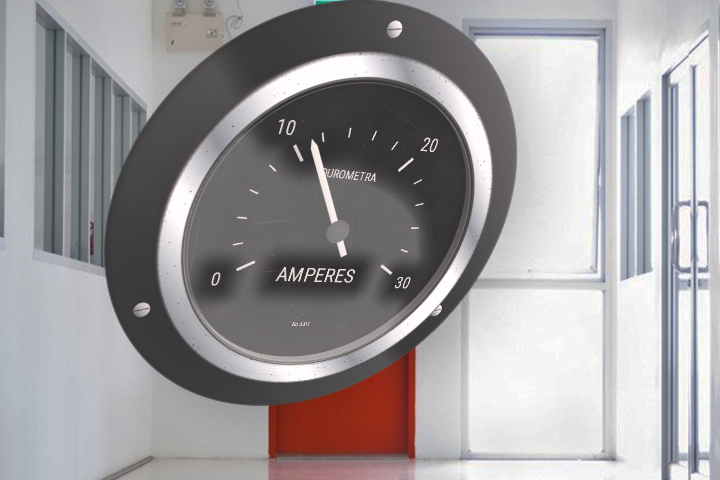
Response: 11 A
